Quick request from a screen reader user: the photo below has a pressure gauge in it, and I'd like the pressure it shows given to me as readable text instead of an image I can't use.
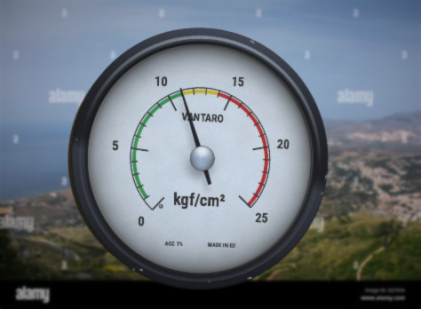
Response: 11 kg/cm²
